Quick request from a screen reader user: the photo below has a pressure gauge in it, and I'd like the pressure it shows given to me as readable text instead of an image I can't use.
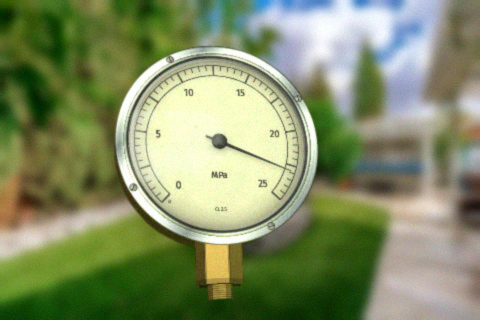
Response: 23 MPa
